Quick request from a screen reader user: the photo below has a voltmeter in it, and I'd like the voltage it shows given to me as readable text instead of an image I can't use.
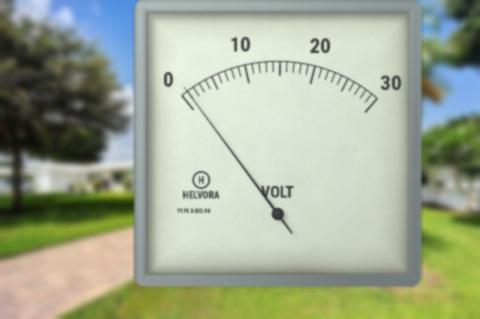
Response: 1 V
